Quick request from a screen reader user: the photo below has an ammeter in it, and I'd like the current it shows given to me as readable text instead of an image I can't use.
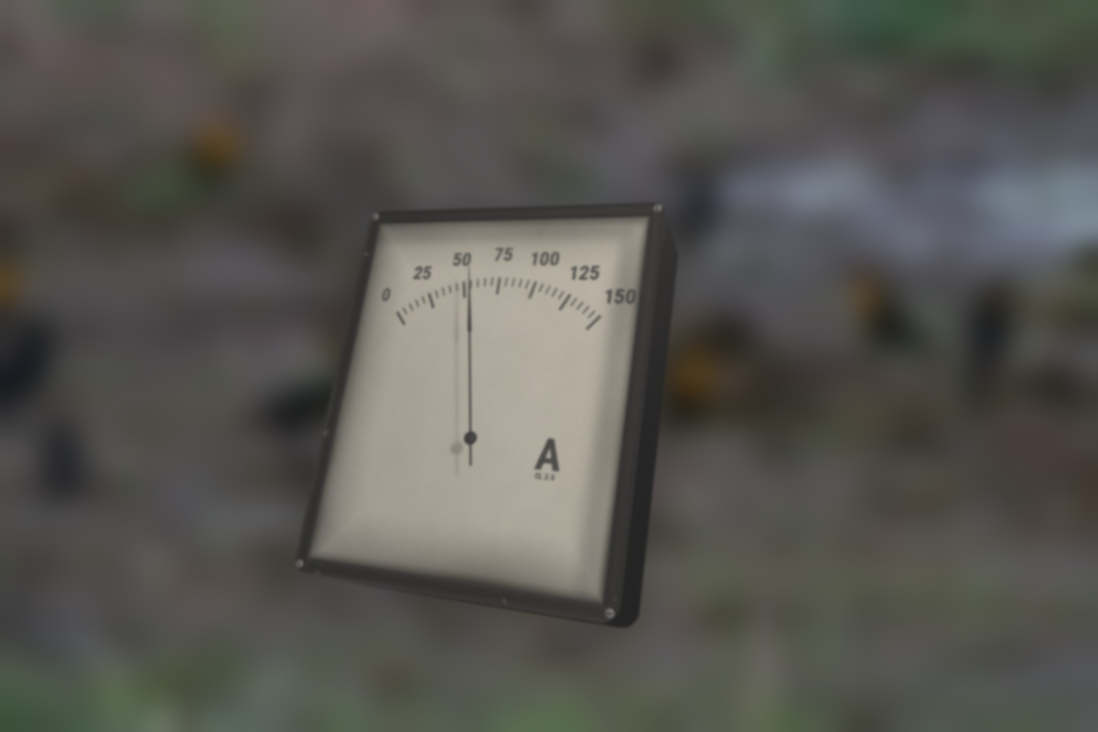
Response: 55 A
